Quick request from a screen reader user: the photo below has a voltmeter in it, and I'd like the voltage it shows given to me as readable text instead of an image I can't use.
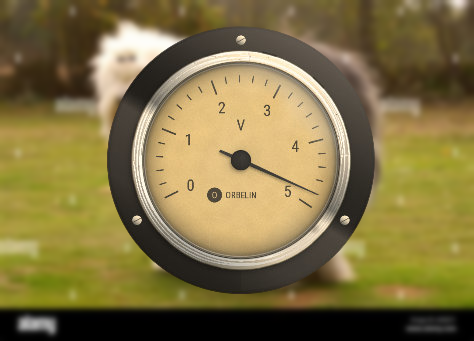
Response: 4.8 V
